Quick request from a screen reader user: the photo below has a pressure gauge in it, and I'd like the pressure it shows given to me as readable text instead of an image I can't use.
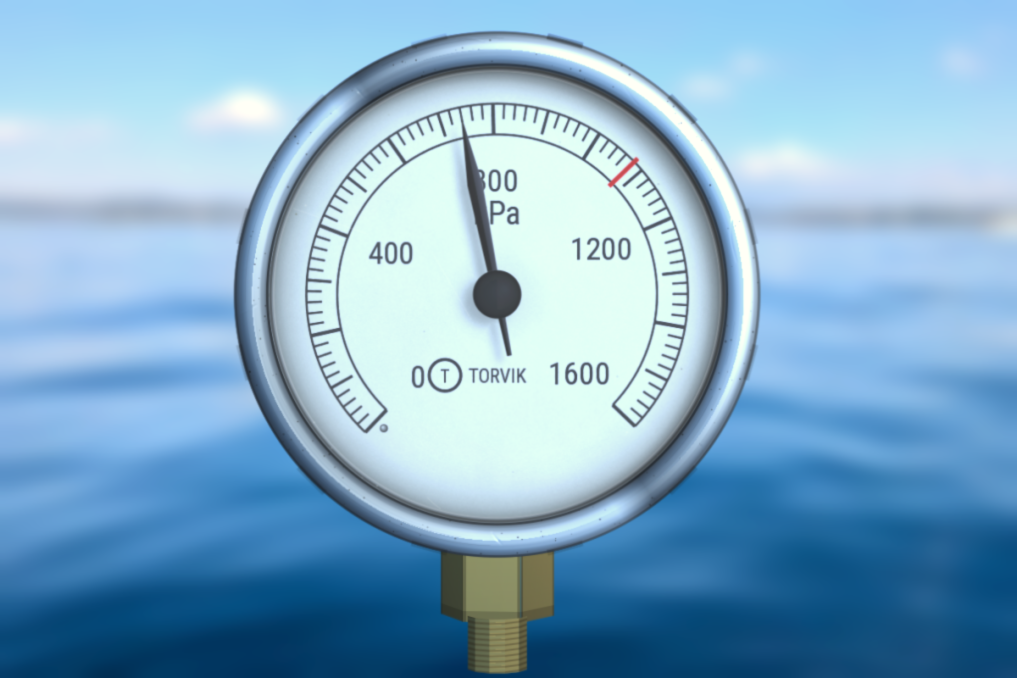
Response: 740 kPa
